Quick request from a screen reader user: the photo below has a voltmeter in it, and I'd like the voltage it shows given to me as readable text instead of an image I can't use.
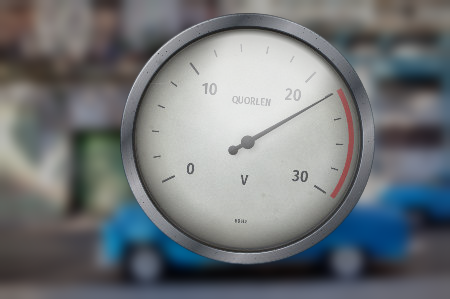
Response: 22 V
